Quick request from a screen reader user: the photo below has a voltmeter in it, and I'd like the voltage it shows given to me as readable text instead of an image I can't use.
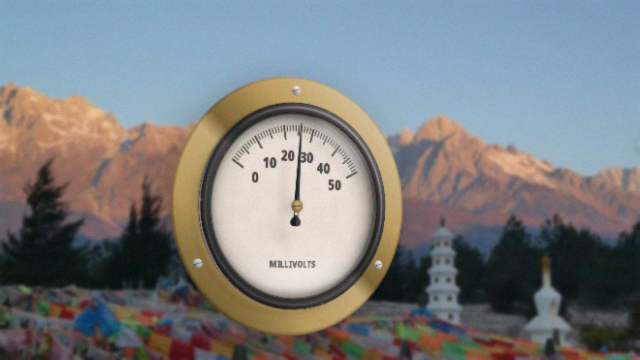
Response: 25 mV
